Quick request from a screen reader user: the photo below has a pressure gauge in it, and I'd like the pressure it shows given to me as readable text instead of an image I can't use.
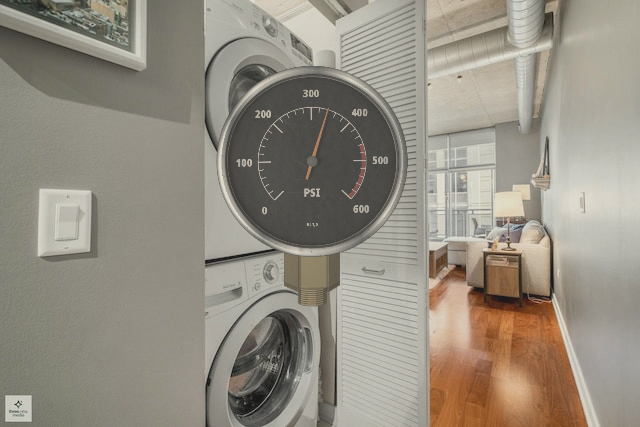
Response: 340 psi
